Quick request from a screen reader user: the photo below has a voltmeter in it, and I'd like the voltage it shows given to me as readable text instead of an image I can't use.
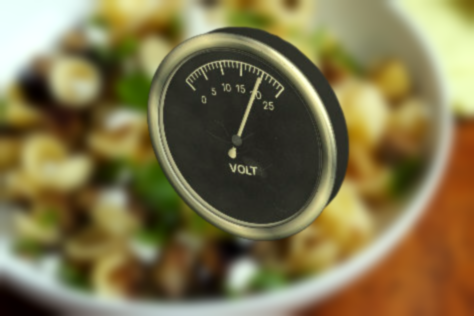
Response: 20 V
